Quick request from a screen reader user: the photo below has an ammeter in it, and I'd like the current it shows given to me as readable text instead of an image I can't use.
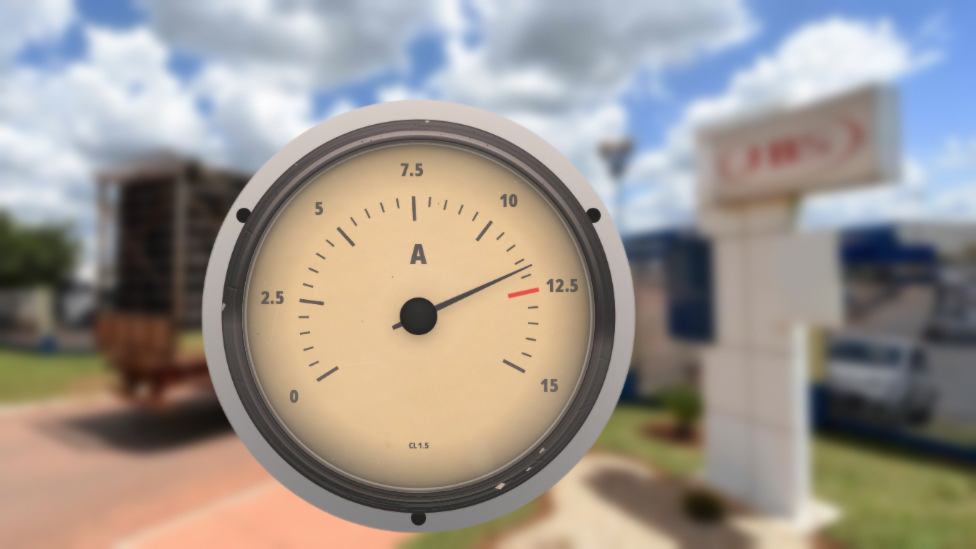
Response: 11.75 A
